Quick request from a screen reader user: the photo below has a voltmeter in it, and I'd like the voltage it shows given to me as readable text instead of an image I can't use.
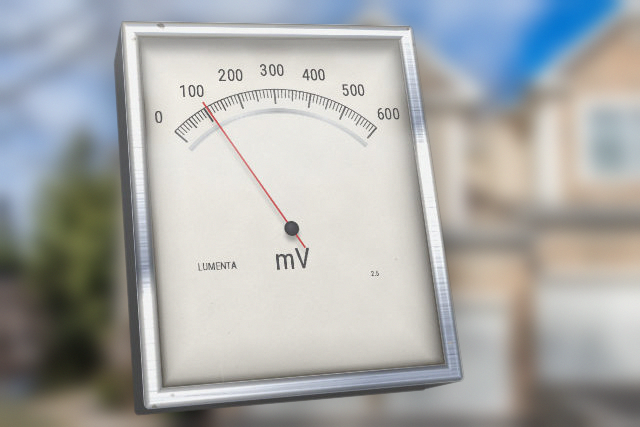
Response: 100 mV
